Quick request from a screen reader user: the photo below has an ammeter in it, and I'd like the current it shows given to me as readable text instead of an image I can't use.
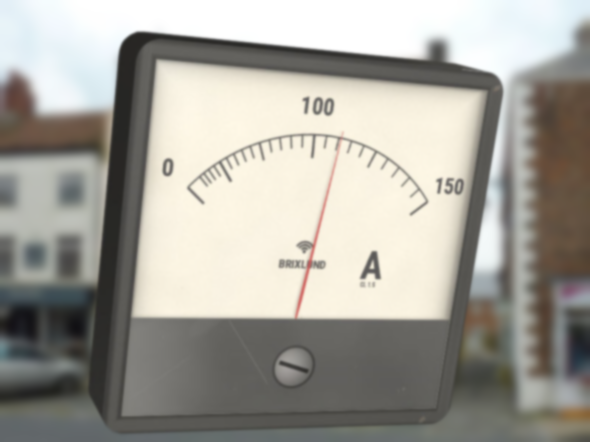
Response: 110 A
